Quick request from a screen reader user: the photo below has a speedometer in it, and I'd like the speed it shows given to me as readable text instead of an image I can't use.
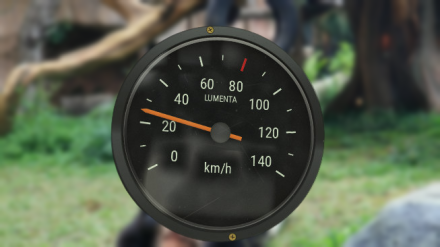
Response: 25 km/h
